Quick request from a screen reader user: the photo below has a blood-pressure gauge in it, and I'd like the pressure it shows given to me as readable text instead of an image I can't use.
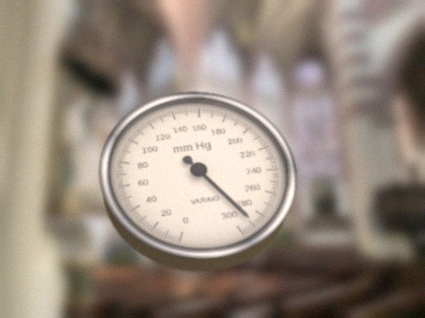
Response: 290 mmHg
